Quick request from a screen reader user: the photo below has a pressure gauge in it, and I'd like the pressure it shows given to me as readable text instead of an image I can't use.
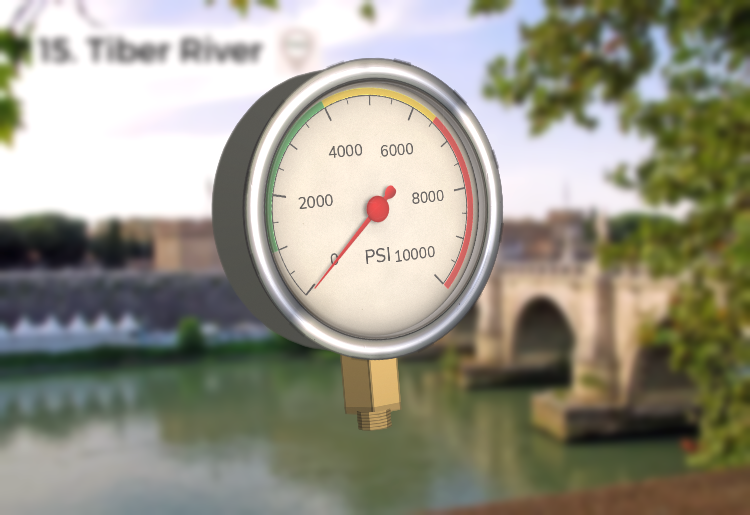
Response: 0 psi
